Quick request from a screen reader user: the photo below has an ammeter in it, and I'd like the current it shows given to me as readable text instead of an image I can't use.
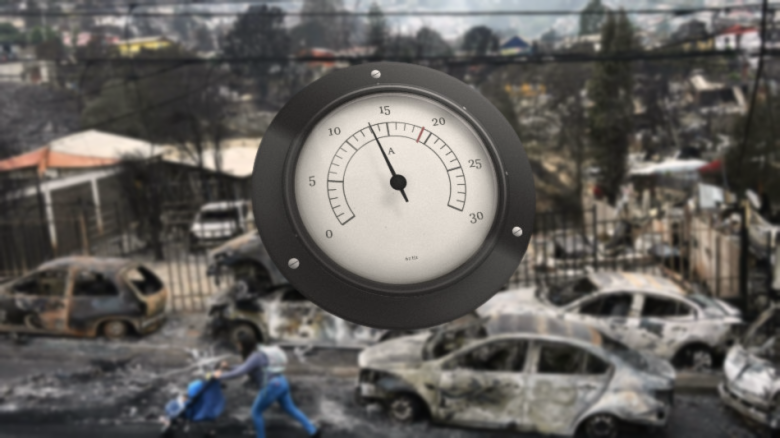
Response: 13 A
